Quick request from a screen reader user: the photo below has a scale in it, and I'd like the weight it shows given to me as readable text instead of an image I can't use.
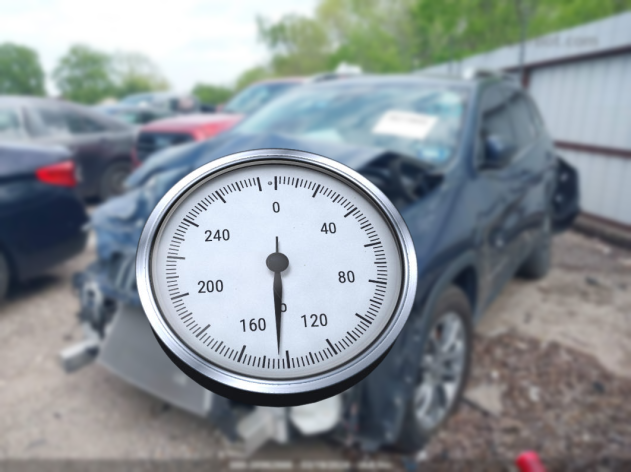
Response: 144 lb
